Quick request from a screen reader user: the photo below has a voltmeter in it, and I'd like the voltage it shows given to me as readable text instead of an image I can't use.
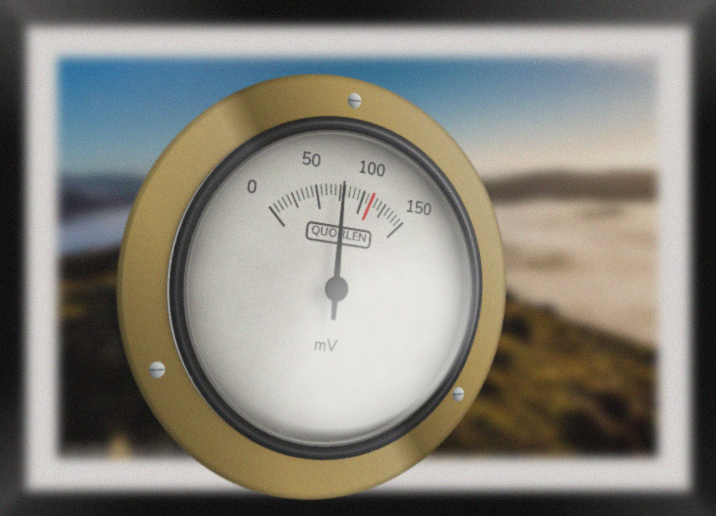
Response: 75 mV
